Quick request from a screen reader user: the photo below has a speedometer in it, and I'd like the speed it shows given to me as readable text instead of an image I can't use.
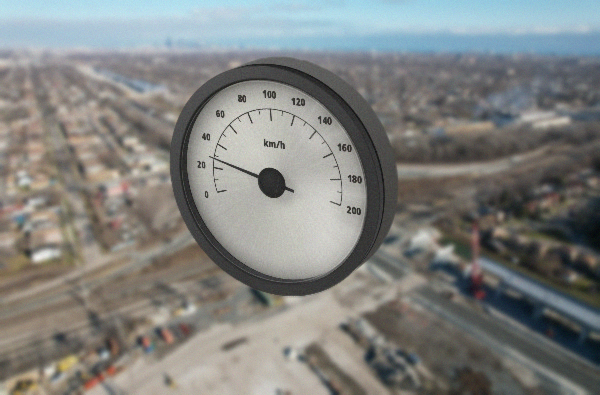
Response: 30 km/h
